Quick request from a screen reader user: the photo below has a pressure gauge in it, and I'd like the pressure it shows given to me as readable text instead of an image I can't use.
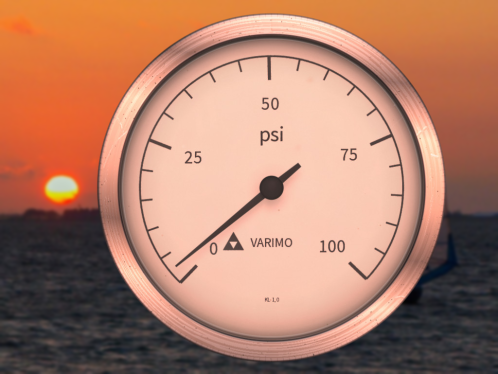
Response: 2.5 psi
